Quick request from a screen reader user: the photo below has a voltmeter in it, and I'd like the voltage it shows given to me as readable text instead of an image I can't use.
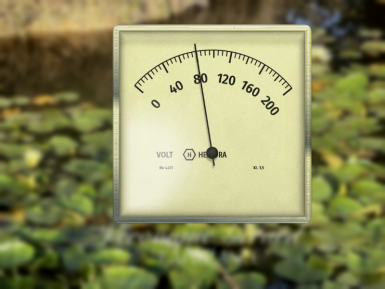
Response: 80 V
